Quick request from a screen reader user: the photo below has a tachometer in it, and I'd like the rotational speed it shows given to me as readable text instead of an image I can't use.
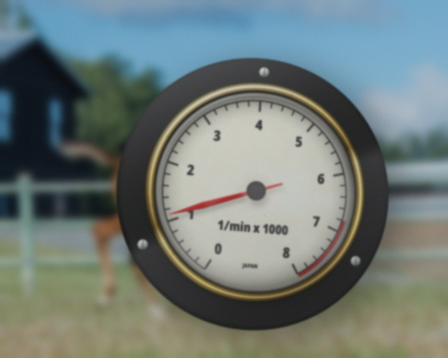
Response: 1100 rpm
